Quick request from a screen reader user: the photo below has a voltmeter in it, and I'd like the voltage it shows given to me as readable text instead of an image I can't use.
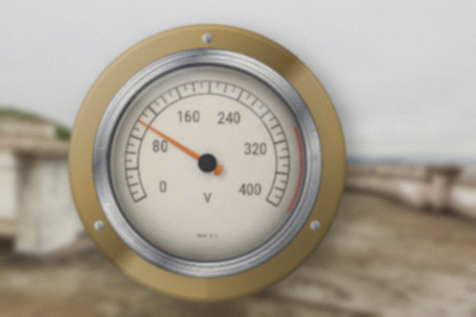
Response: 100 V
